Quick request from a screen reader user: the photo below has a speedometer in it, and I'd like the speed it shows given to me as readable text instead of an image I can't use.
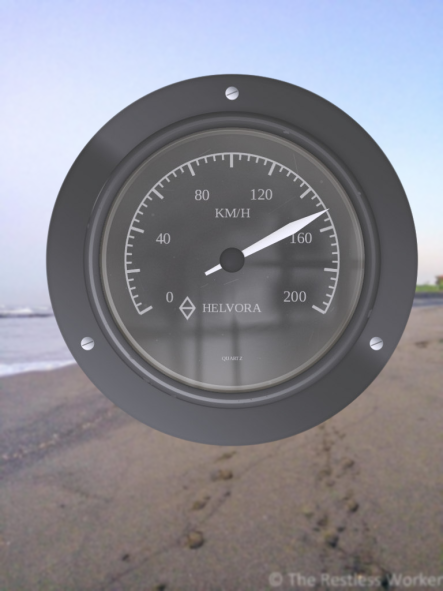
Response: 152 km/h
